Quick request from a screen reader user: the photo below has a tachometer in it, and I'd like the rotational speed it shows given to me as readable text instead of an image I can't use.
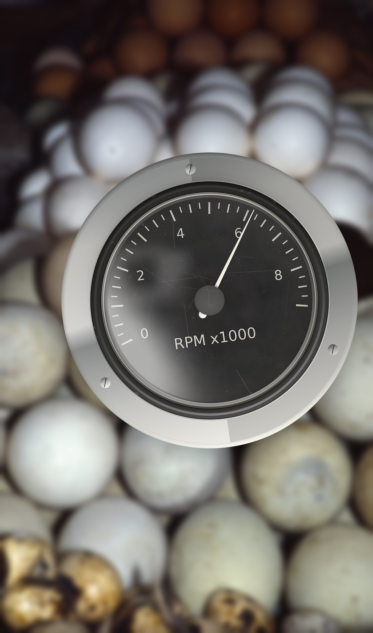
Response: 6125 rpm
